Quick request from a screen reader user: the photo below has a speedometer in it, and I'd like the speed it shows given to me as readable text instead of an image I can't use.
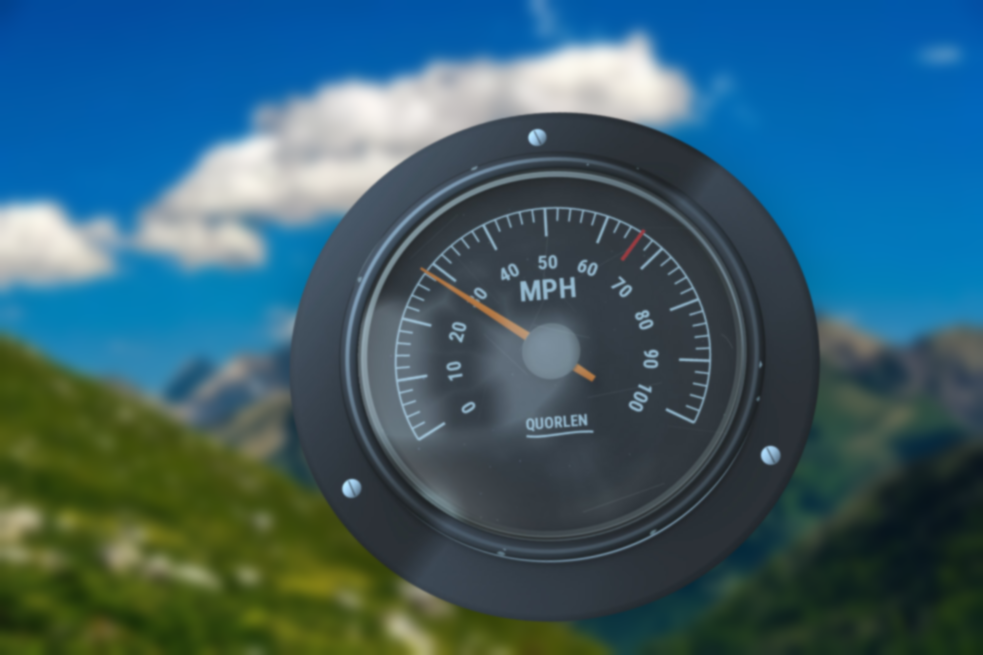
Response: 28 mph
